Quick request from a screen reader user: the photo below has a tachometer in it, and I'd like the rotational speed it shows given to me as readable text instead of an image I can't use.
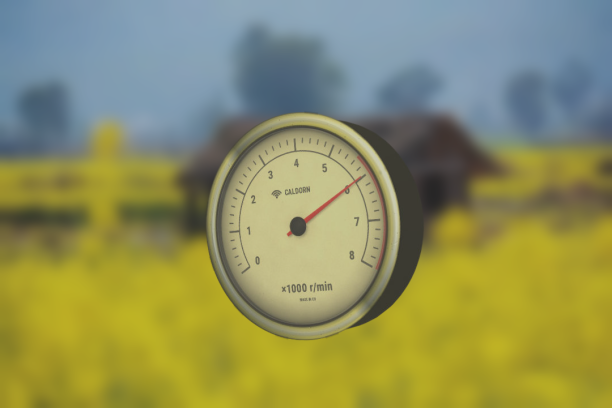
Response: 6000 rpm
